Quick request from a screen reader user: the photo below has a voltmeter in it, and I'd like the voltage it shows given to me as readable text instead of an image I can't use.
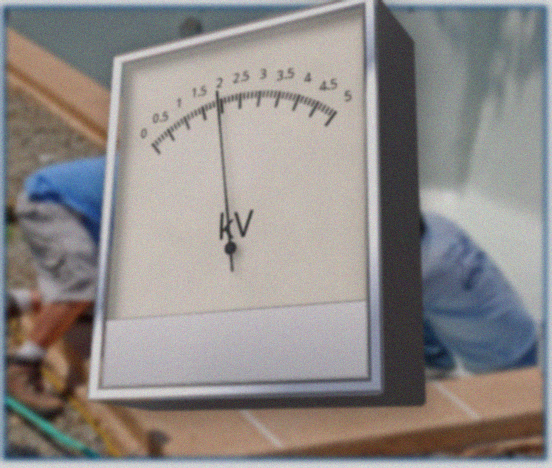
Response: 2 kV
